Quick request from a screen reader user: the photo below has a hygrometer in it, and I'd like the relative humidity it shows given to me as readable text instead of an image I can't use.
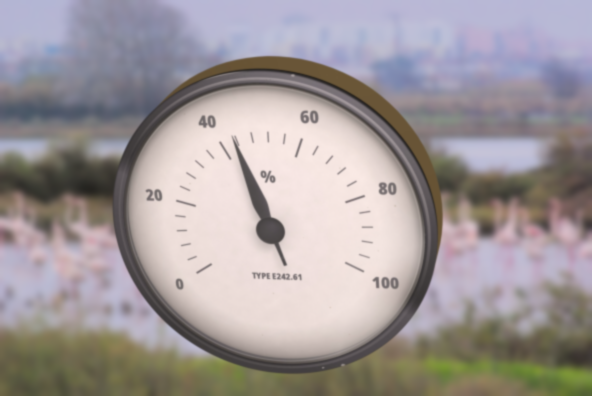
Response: 44 %
